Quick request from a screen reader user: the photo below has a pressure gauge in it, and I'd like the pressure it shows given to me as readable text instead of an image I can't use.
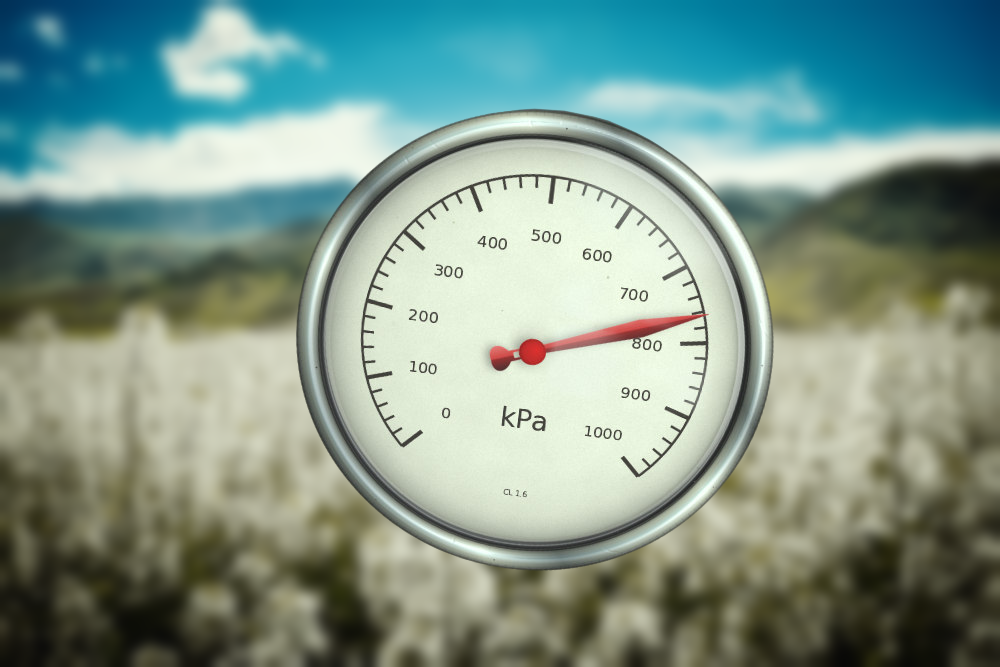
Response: 760 kPa
